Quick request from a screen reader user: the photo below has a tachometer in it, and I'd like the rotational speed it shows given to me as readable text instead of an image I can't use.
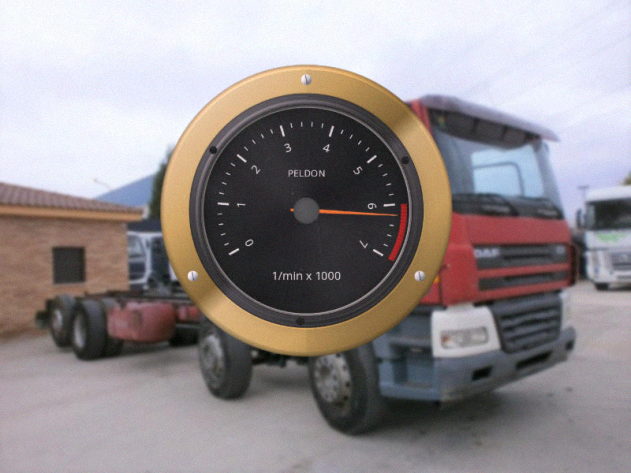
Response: 6200 rpm
